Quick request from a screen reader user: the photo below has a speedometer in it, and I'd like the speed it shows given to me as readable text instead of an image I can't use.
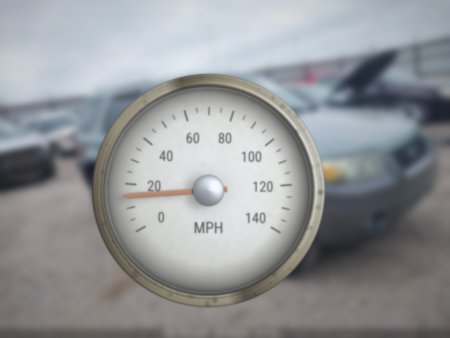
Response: 15 mph
